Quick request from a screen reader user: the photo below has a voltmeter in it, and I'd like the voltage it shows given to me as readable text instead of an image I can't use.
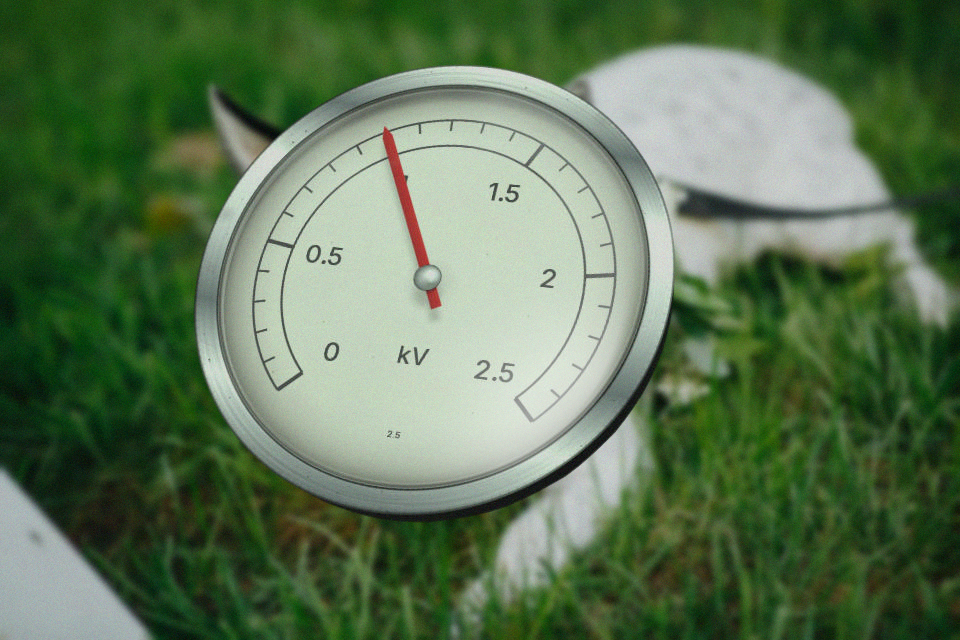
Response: 1 kV
